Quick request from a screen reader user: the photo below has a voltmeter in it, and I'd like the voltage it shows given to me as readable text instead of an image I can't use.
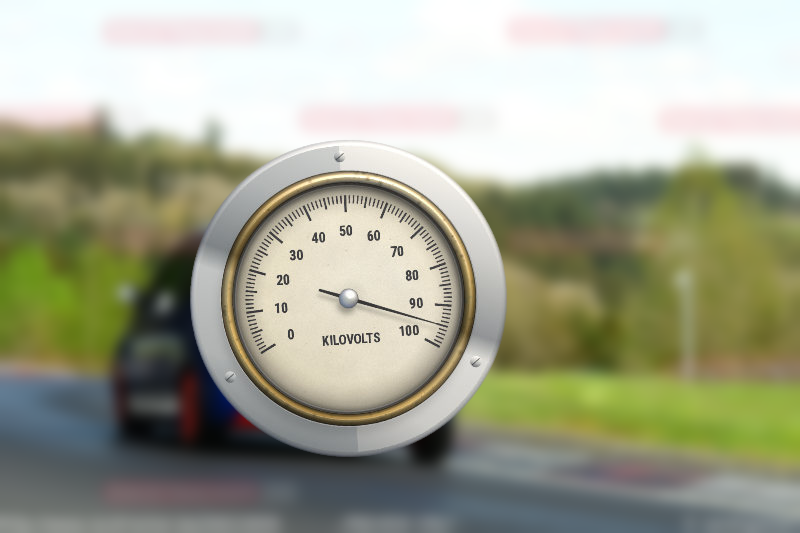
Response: 95 kV
